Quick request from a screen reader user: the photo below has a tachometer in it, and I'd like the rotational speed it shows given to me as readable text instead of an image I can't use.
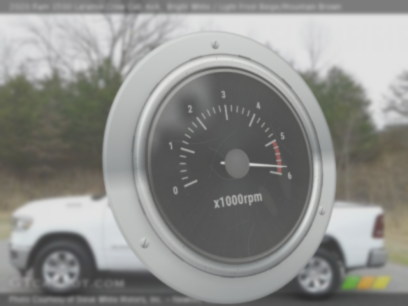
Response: 5800 rpm
